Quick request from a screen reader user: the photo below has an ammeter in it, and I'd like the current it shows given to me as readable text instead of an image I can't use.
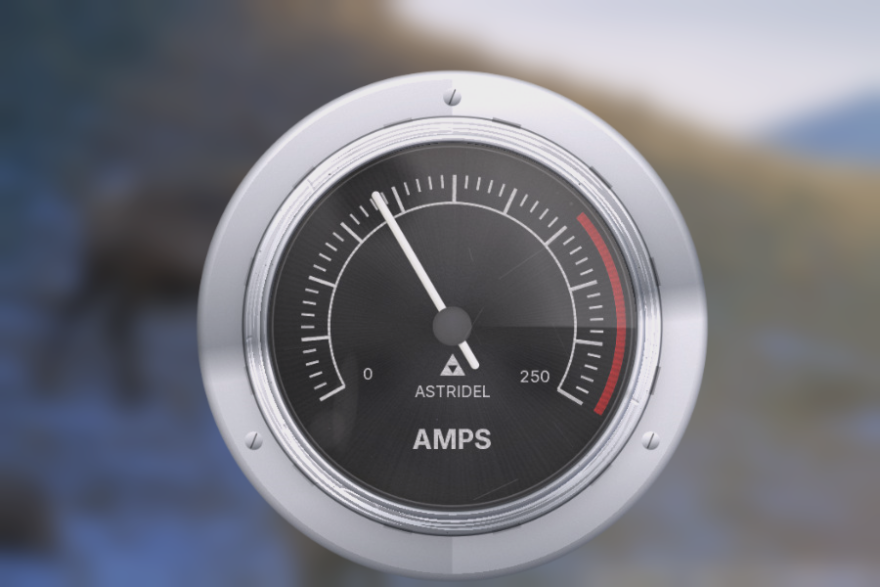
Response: 92.5 A
